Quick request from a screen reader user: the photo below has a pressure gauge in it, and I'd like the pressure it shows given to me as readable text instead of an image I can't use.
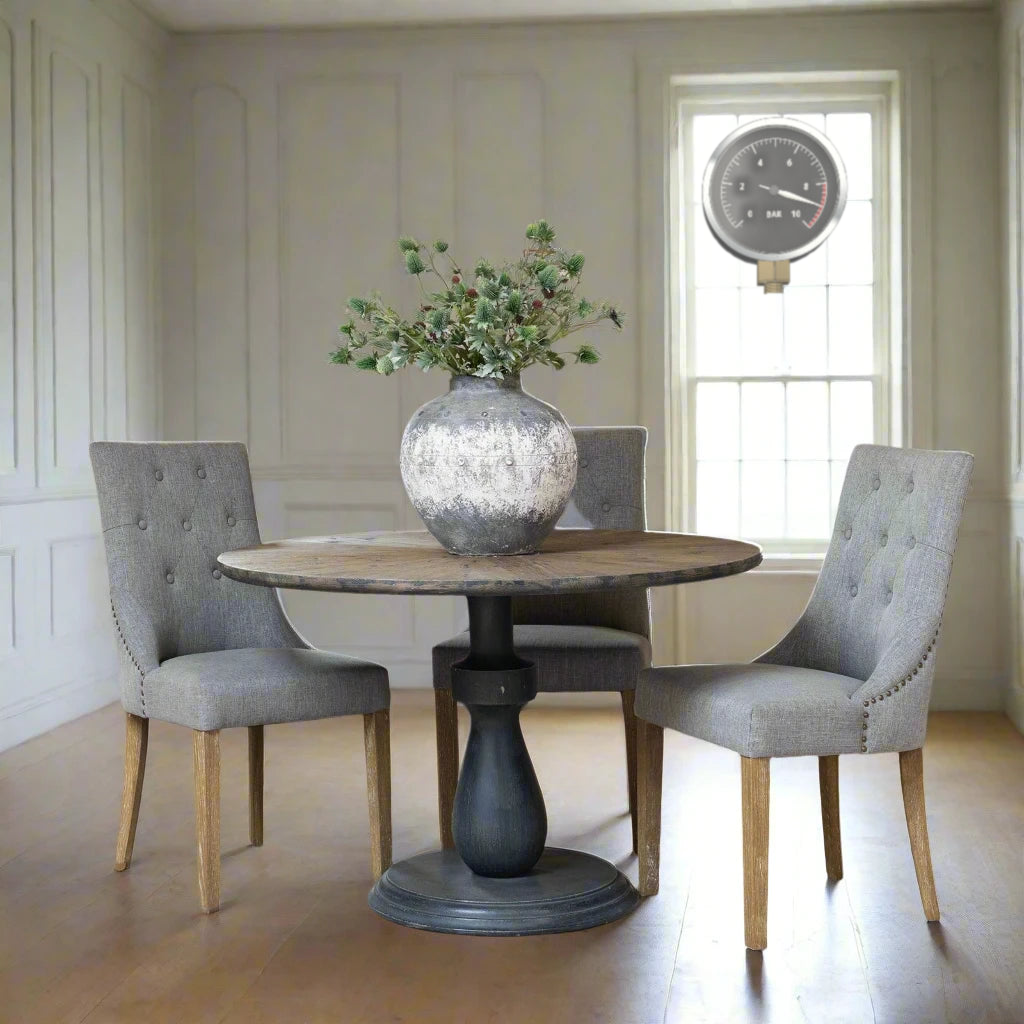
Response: 9 bar
